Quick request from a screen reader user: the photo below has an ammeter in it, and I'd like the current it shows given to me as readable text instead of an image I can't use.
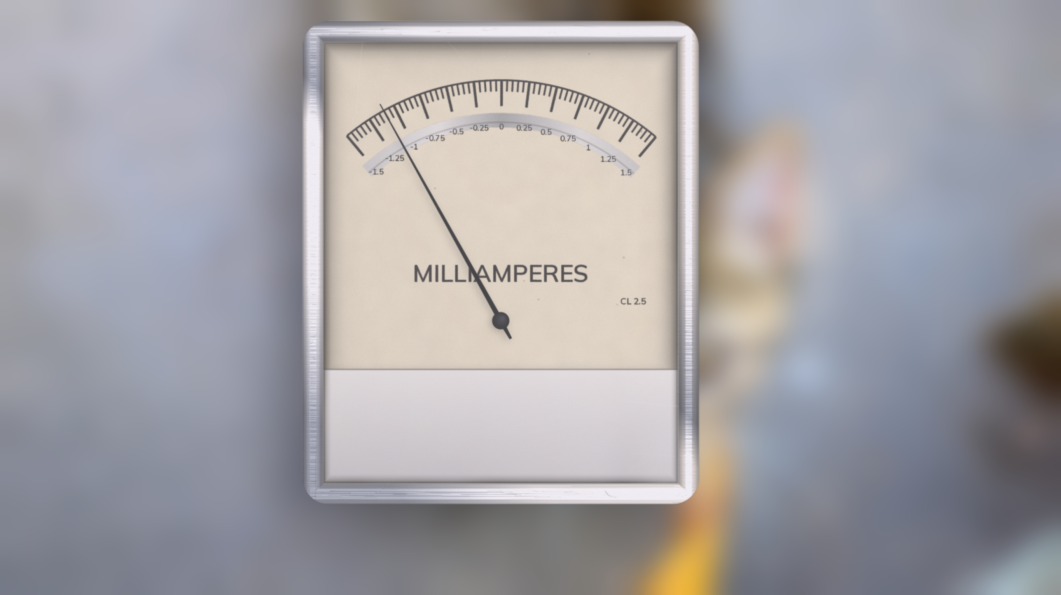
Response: -1.1 mA
